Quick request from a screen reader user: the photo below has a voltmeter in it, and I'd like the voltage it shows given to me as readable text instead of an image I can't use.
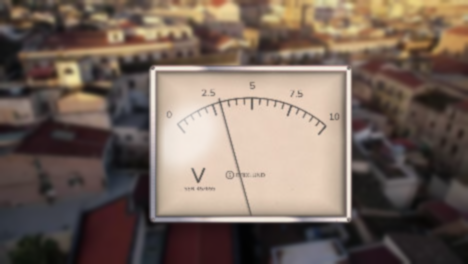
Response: 3 V
